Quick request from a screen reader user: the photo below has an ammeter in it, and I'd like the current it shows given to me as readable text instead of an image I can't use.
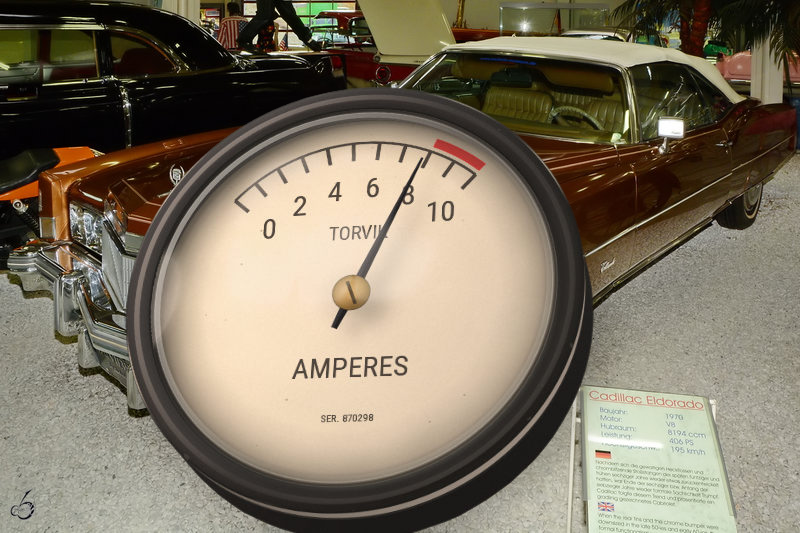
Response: 8 A
